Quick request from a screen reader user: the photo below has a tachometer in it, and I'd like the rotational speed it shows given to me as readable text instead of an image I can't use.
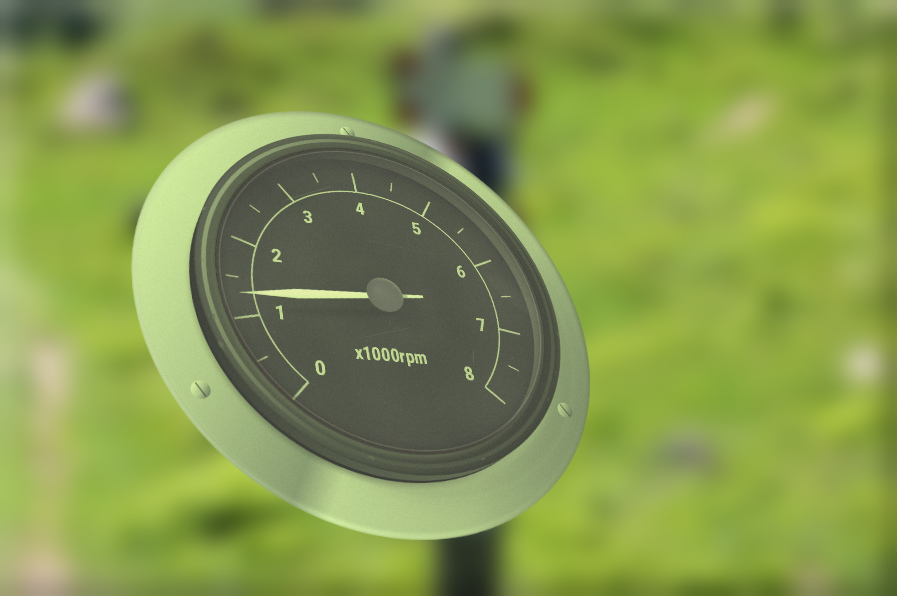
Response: 1250 rpm
